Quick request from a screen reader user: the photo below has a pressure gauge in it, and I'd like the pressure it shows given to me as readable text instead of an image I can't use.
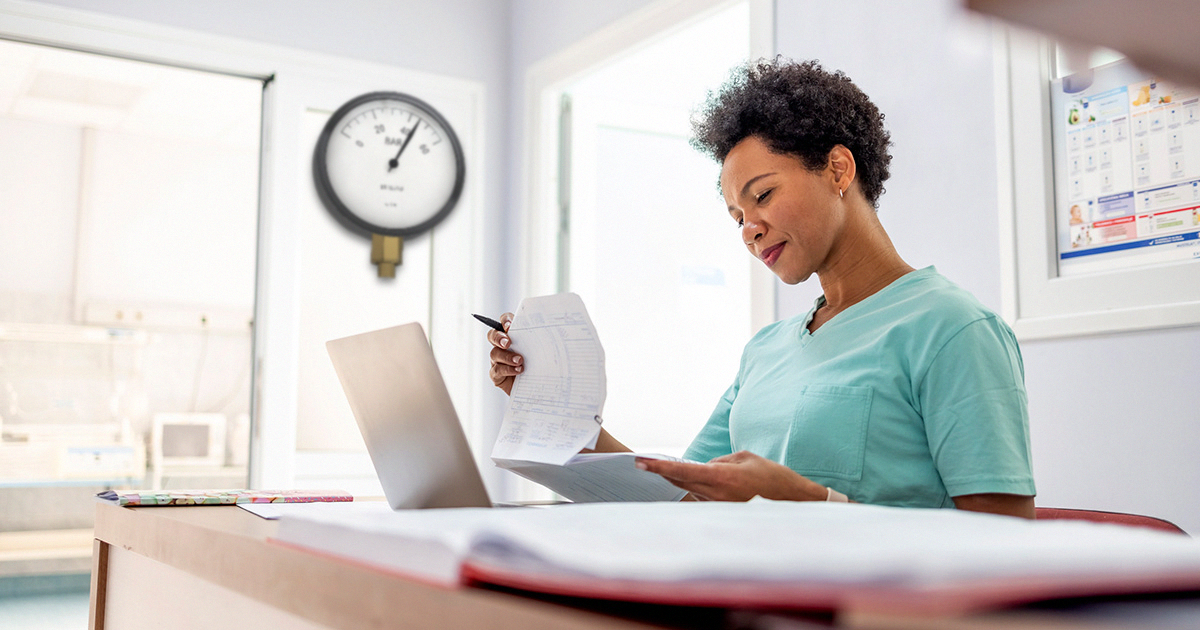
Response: 45 bar
